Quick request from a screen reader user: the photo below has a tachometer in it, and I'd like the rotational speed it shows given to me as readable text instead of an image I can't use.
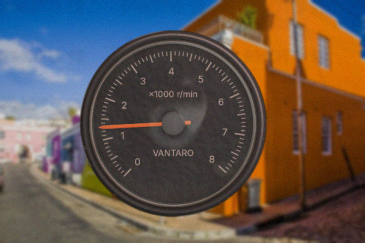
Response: 1300 rpm
